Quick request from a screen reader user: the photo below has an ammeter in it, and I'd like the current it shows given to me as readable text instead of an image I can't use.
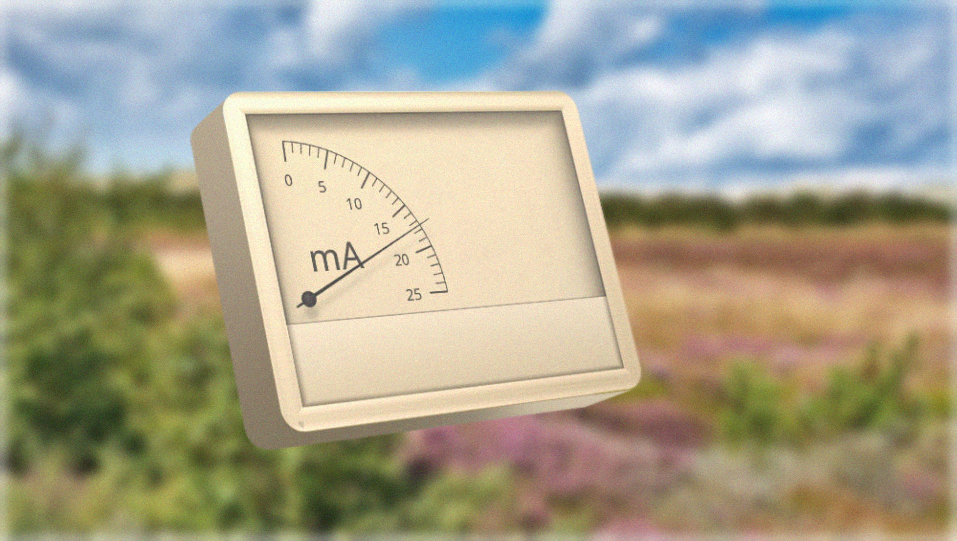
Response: 17.5 mA
